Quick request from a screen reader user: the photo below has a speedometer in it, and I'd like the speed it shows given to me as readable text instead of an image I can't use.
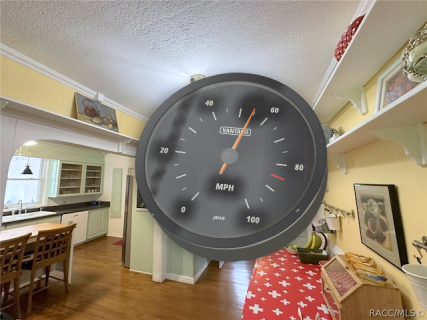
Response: 55 mph
